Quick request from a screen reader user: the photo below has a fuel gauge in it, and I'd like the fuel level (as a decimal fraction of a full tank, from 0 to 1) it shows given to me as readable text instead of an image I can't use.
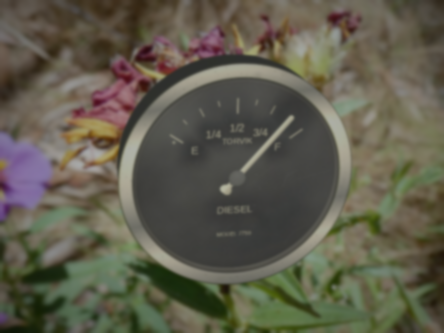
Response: 0.875
